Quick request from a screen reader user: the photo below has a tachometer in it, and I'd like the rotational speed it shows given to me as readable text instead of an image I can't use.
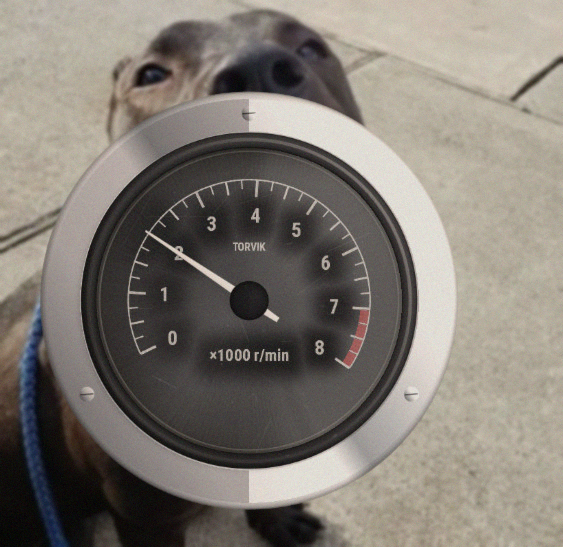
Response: 2000 rpm
